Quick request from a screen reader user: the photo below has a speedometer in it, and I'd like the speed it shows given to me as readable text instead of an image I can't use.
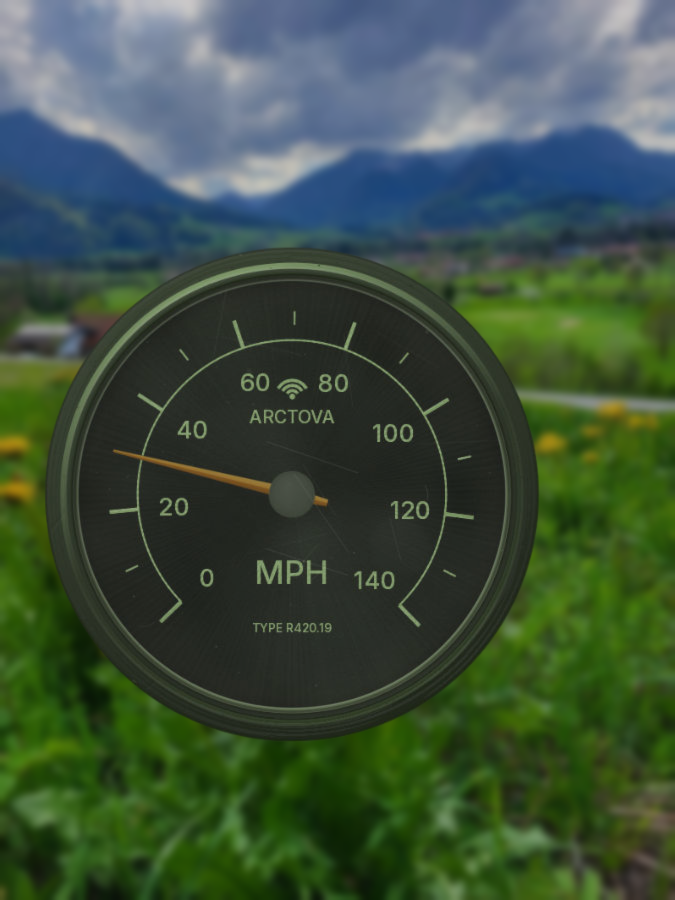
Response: 30 mph
